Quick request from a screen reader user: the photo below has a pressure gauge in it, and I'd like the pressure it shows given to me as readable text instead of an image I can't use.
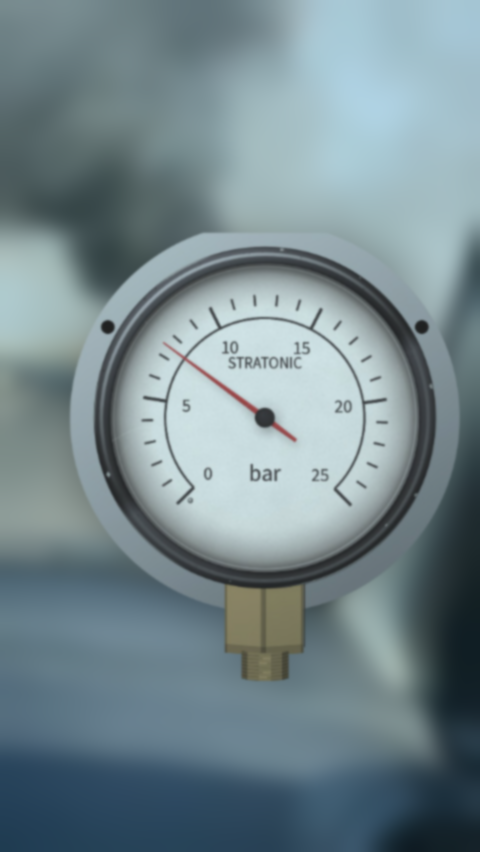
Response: 7.5 bar
